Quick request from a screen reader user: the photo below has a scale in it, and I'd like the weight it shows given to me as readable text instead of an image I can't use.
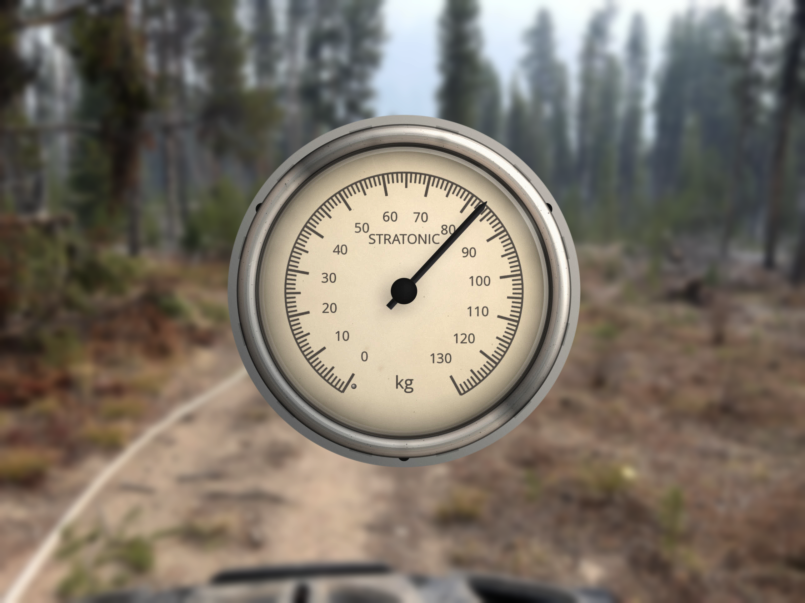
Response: 83 kg
